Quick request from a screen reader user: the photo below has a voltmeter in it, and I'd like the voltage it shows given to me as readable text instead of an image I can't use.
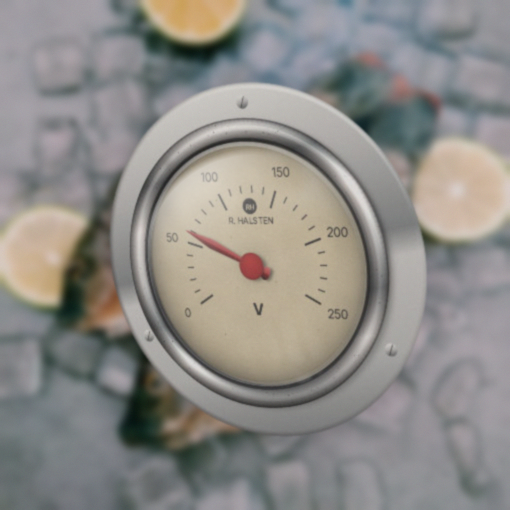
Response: 60 V
